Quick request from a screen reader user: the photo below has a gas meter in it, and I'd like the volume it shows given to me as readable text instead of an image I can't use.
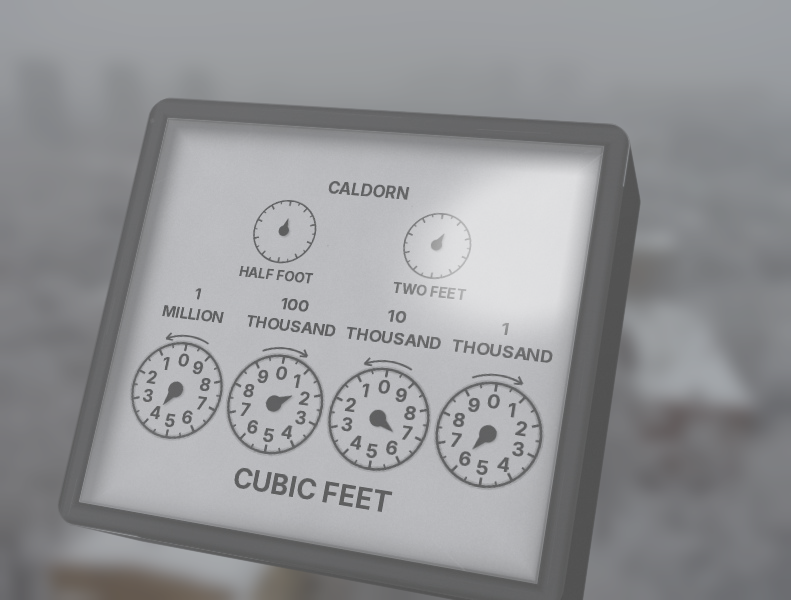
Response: 416600 ft³
